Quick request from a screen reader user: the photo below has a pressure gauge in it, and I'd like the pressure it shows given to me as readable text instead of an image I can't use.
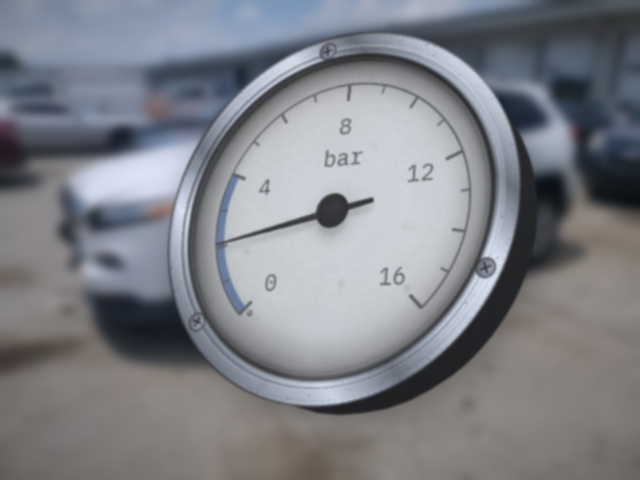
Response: 2 bar
